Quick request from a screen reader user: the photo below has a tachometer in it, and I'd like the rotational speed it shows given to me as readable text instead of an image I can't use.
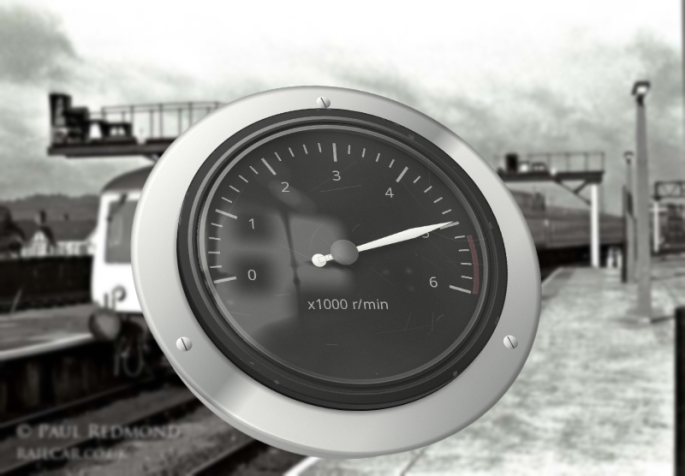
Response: 5000 rpm
